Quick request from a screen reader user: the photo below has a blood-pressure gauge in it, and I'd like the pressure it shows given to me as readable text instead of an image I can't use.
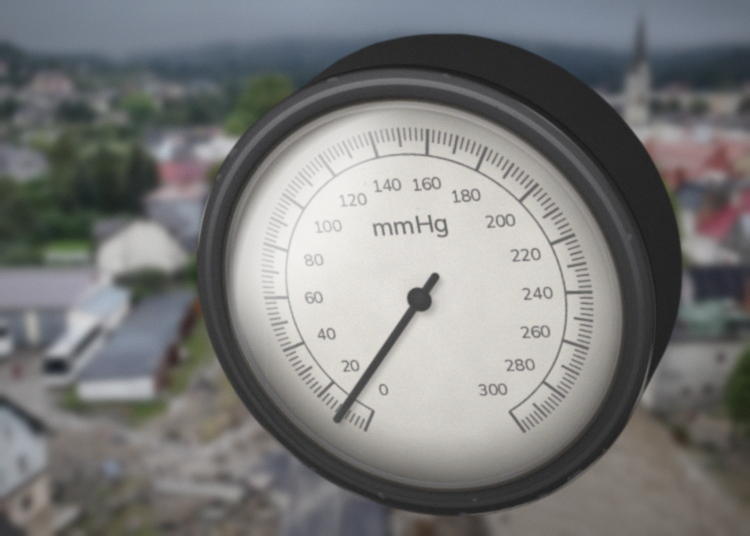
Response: 10 mmHg
